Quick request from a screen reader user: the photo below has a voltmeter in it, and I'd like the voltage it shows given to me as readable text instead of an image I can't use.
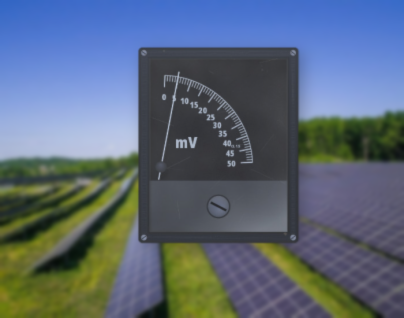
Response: 5 mV
